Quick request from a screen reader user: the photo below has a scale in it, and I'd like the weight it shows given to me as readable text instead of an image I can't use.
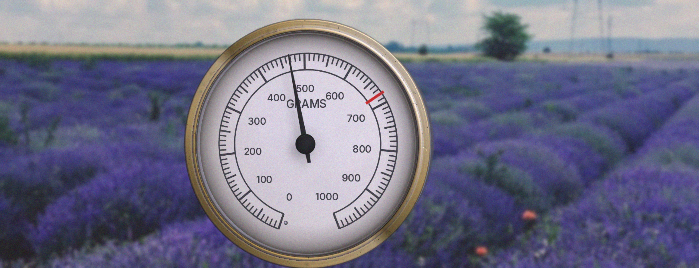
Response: 470 g
